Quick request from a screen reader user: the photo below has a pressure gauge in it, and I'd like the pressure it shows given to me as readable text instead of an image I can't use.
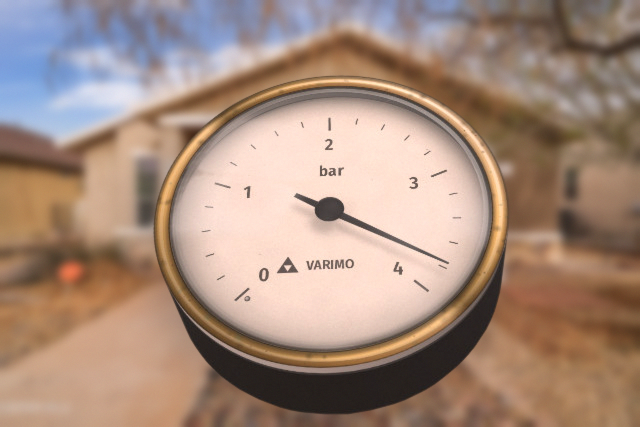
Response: 3.8 bar
